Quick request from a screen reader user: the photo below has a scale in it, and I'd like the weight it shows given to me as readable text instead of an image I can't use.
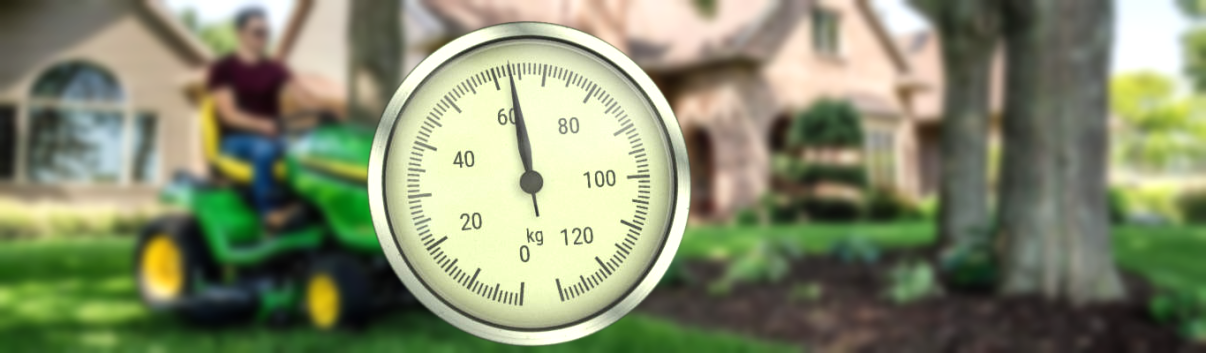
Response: 63 kg
